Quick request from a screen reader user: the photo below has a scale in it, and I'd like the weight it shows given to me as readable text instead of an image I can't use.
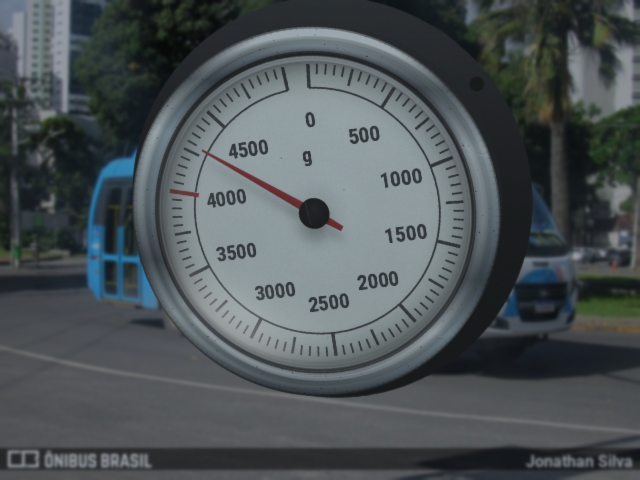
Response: 4300 g
